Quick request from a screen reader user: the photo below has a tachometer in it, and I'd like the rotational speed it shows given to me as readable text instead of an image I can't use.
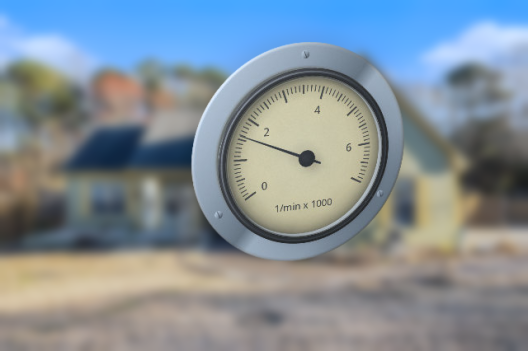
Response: 1600 rpm
